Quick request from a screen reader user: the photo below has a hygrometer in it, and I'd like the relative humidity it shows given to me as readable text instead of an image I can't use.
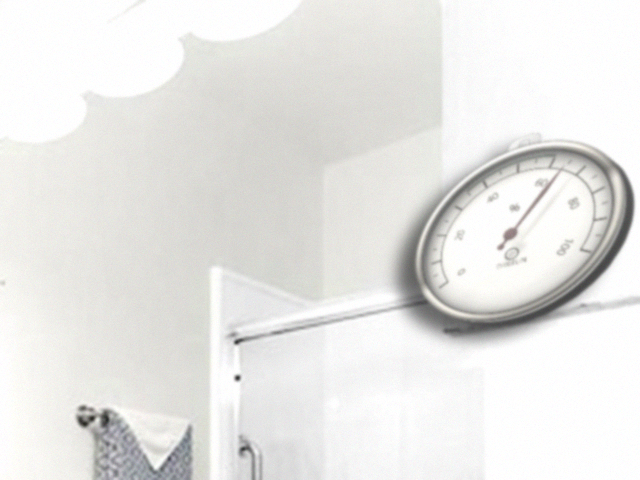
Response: 65 %
